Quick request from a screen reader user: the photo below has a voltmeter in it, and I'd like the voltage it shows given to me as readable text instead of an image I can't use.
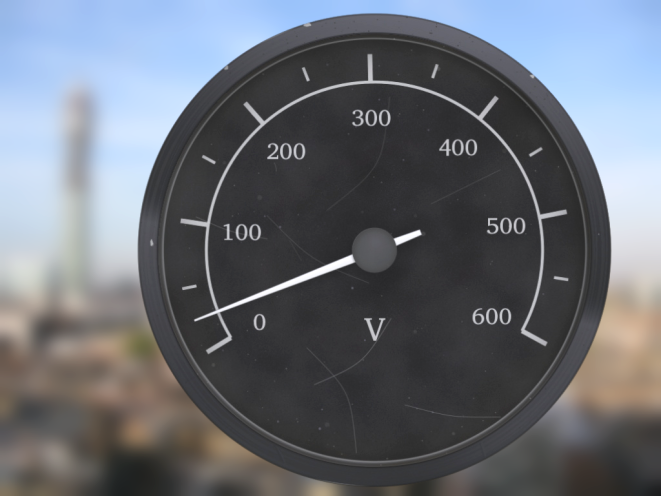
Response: 25 V
